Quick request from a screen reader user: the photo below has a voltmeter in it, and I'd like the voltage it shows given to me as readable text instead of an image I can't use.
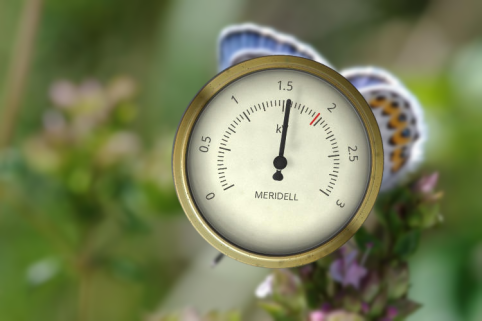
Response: 1.55 kV
